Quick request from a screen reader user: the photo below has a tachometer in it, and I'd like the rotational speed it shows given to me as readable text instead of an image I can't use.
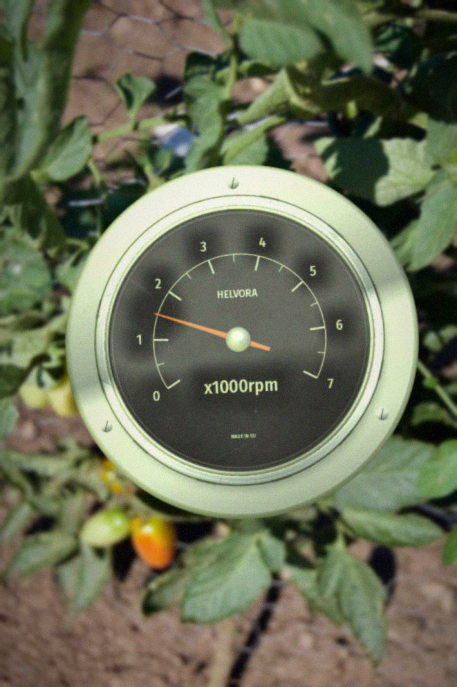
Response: 1500 rpm
